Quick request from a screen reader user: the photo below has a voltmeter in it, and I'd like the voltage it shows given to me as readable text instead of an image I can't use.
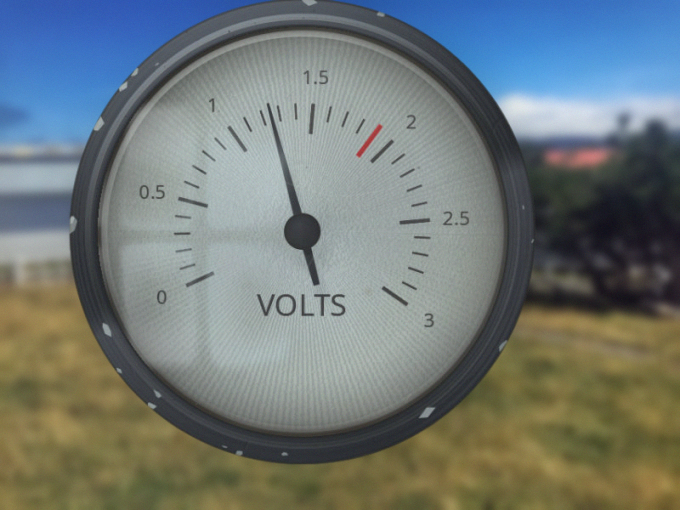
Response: 1.25 V
